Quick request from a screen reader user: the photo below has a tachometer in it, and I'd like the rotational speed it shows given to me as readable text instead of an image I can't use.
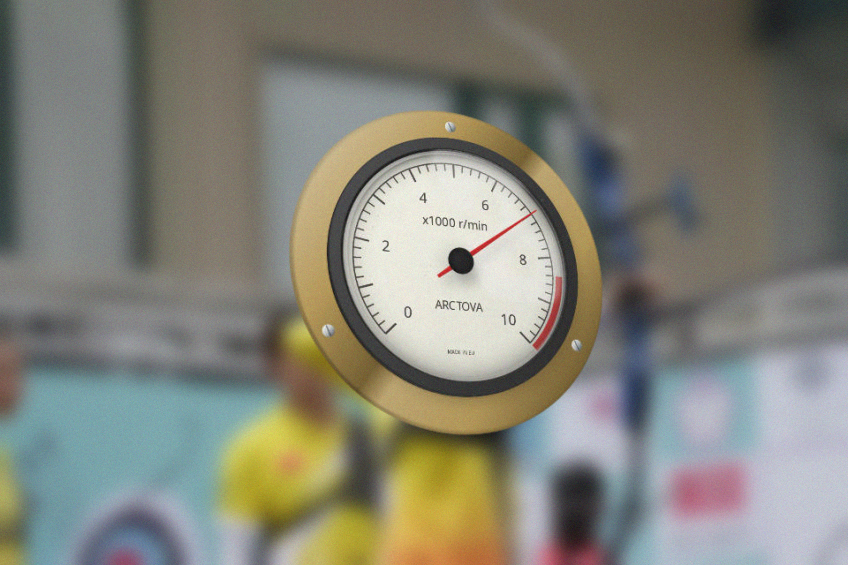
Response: 7000 rpm
